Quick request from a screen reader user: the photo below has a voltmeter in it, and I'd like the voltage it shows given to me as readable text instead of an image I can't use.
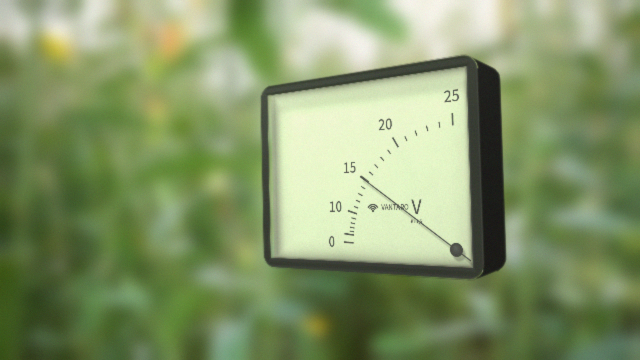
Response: 15 V
